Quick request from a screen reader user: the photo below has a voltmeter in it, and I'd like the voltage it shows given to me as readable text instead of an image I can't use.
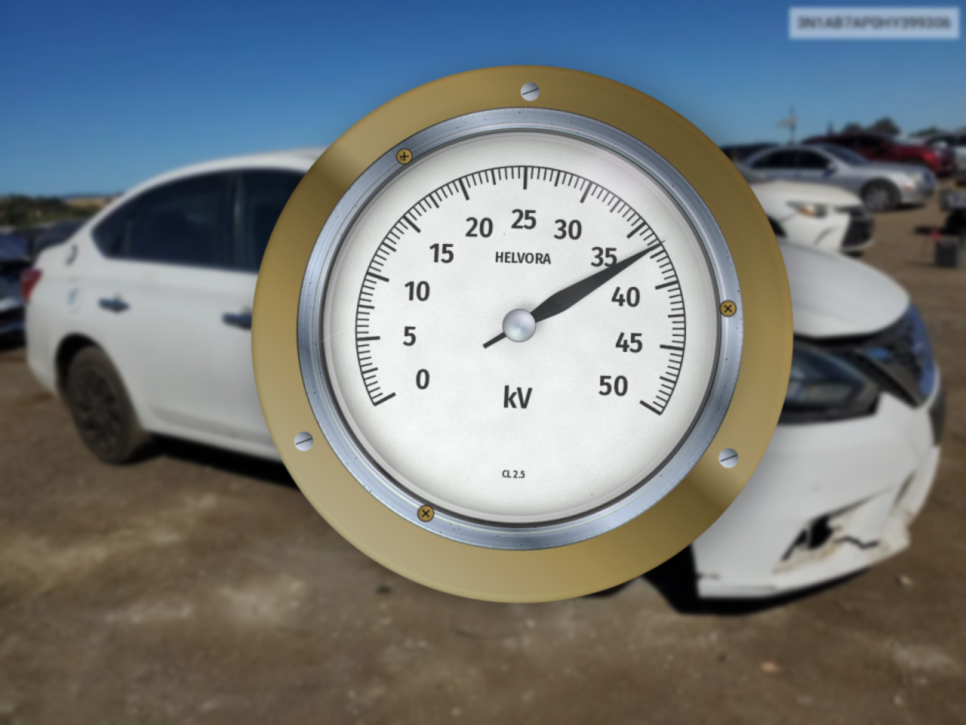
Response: 37 kV
